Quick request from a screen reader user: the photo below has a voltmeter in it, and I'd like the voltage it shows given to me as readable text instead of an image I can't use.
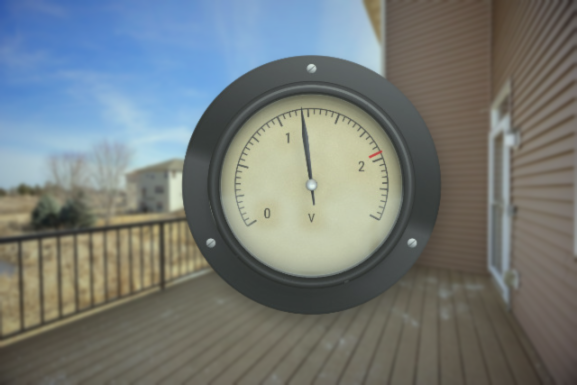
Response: 1.2 V
